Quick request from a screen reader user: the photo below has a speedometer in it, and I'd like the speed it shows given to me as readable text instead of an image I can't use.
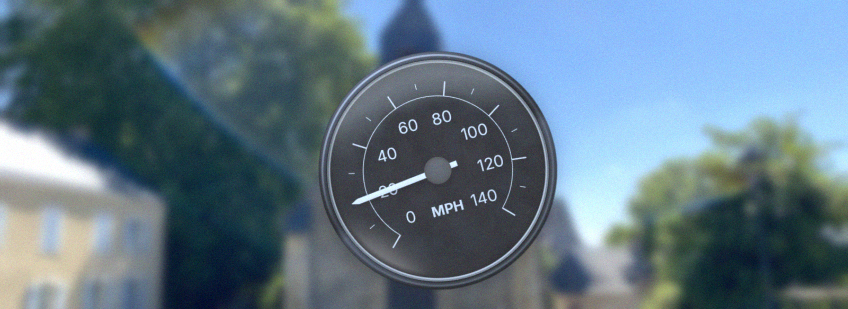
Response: 20 mph
